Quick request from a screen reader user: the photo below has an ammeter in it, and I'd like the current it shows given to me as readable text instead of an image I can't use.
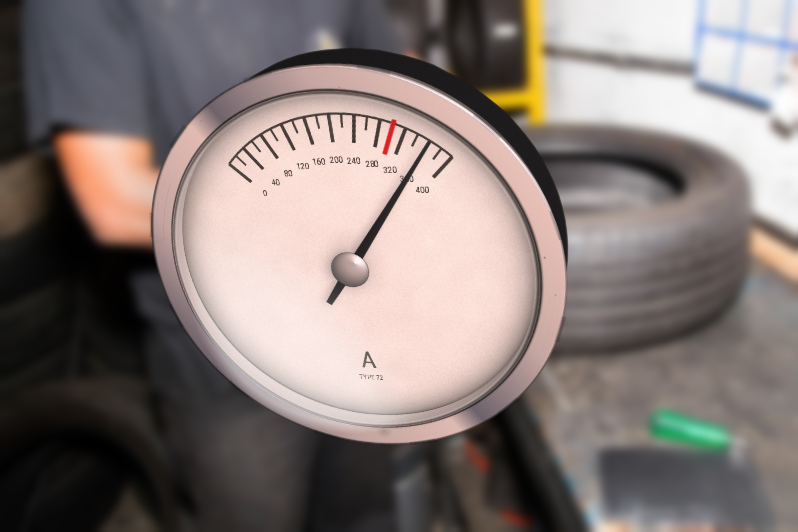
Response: 360 A
